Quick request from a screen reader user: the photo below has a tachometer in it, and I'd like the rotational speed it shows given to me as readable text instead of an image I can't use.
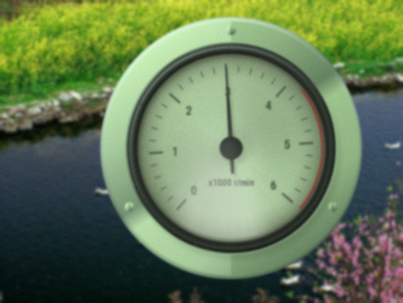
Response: 3000 rpm
